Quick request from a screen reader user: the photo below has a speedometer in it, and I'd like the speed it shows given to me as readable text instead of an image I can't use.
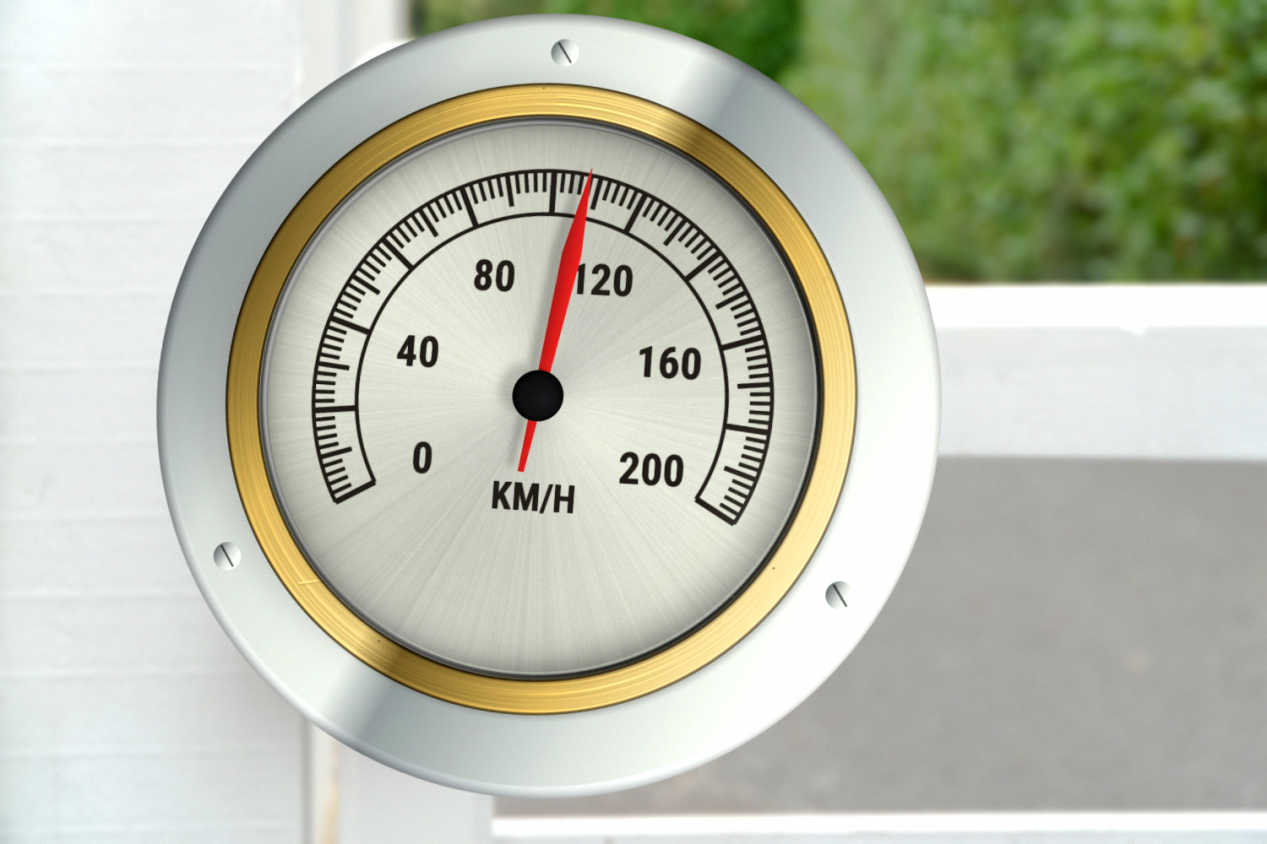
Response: 108 km/h
